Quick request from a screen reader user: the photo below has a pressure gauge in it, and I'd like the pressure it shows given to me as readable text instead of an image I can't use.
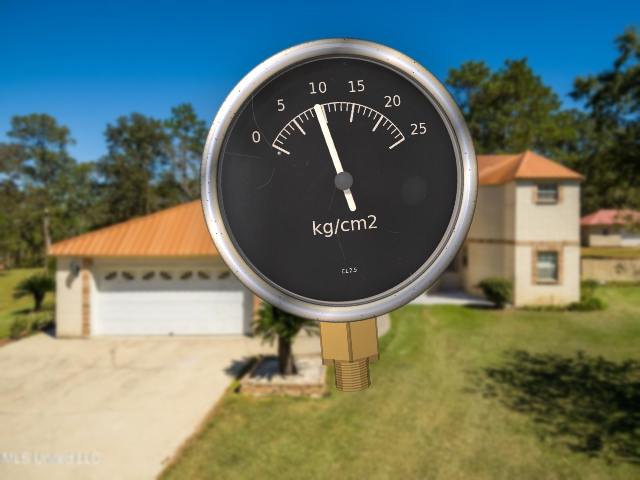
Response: 9 kg/cm²
